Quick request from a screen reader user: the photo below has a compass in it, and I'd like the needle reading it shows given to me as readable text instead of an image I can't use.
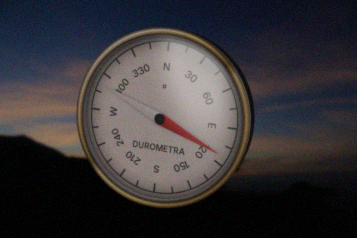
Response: 112.5 °
